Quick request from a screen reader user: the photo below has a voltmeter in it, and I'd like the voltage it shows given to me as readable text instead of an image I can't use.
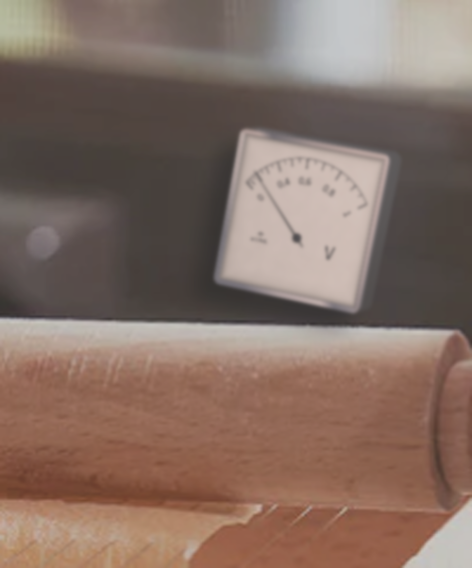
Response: 0.2 V
